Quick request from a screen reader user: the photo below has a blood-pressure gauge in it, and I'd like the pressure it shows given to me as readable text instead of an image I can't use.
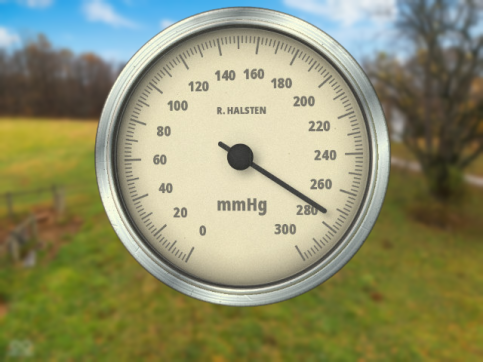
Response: 274 mmHg
